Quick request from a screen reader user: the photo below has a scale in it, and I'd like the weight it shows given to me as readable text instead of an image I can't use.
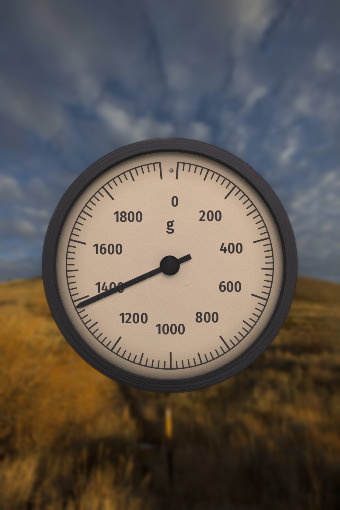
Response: 1380 g
